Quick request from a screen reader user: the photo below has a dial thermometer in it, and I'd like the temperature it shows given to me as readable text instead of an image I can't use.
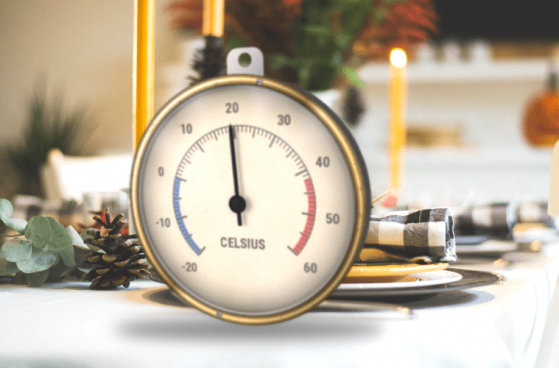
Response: 20 °C
